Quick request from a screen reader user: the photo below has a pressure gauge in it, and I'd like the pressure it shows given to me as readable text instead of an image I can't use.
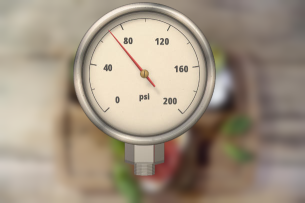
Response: 70 psi
